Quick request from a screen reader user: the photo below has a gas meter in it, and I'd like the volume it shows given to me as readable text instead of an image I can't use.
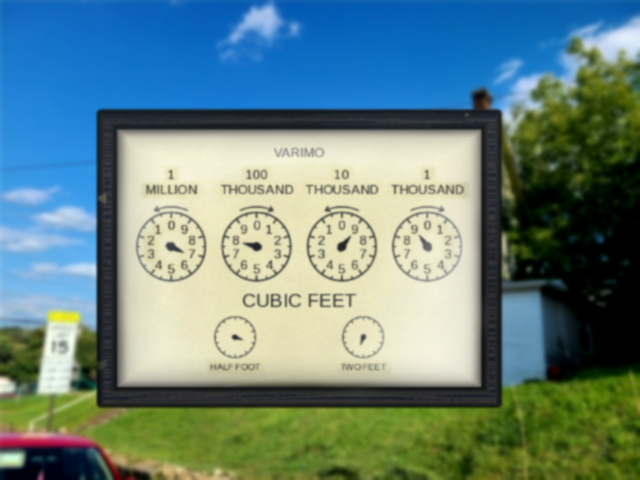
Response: 678900 ft³
